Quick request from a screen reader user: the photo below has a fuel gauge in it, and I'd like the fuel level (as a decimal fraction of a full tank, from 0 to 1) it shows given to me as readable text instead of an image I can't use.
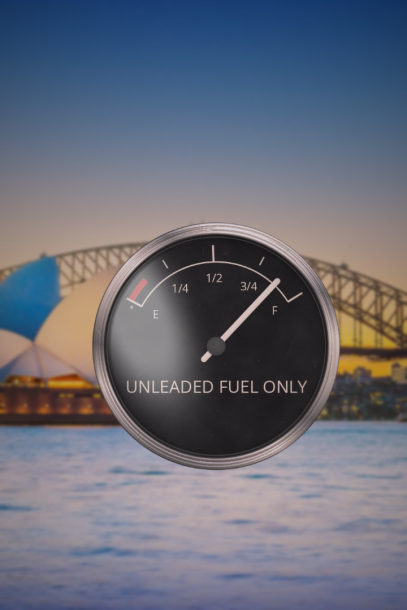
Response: 0.875
